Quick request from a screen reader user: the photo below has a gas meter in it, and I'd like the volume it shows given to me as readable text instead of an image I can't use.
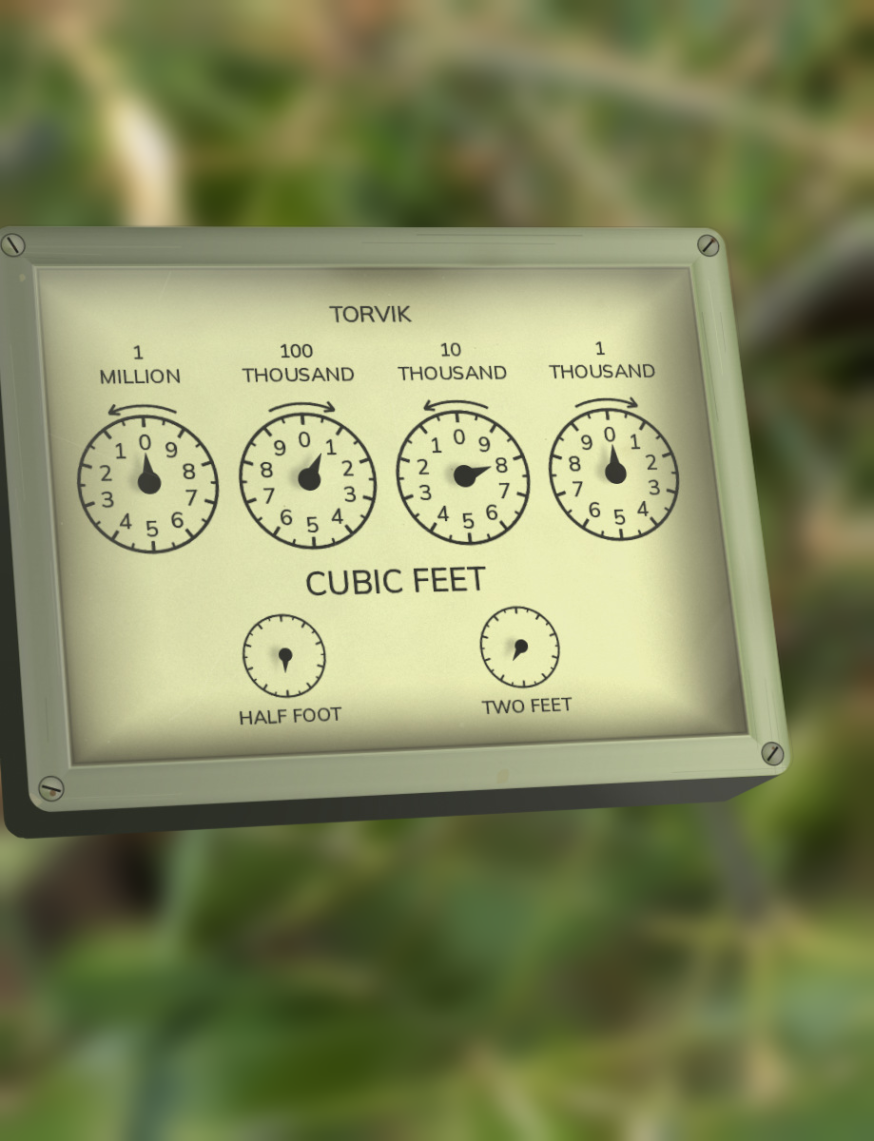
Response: 8000 ft³
